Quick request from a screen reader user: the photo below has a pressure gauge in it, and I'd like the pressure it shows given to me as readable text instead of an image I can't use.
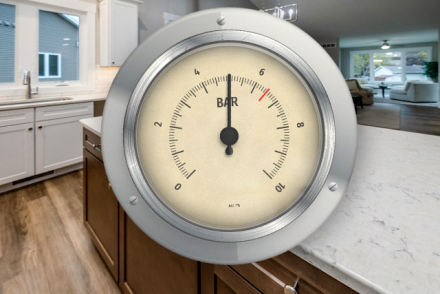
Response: 5 bar
